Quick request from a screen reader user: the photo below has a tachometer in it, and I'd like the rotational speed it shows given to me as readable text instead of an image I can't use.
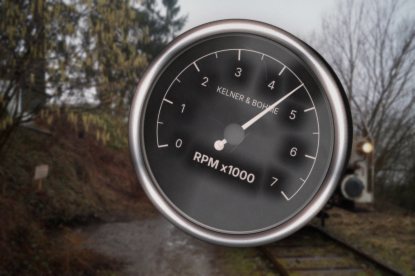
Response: 4500 rpm
